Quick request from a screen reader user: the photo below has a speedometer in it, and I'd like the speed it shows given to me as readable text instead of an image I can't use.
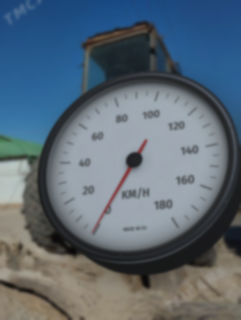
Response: 0 km/h
